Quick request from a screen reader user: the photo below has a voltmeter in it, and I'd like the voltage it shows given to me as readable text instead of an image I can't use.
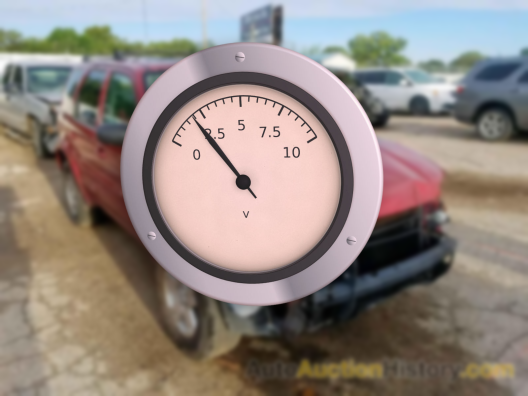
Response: 2 V
